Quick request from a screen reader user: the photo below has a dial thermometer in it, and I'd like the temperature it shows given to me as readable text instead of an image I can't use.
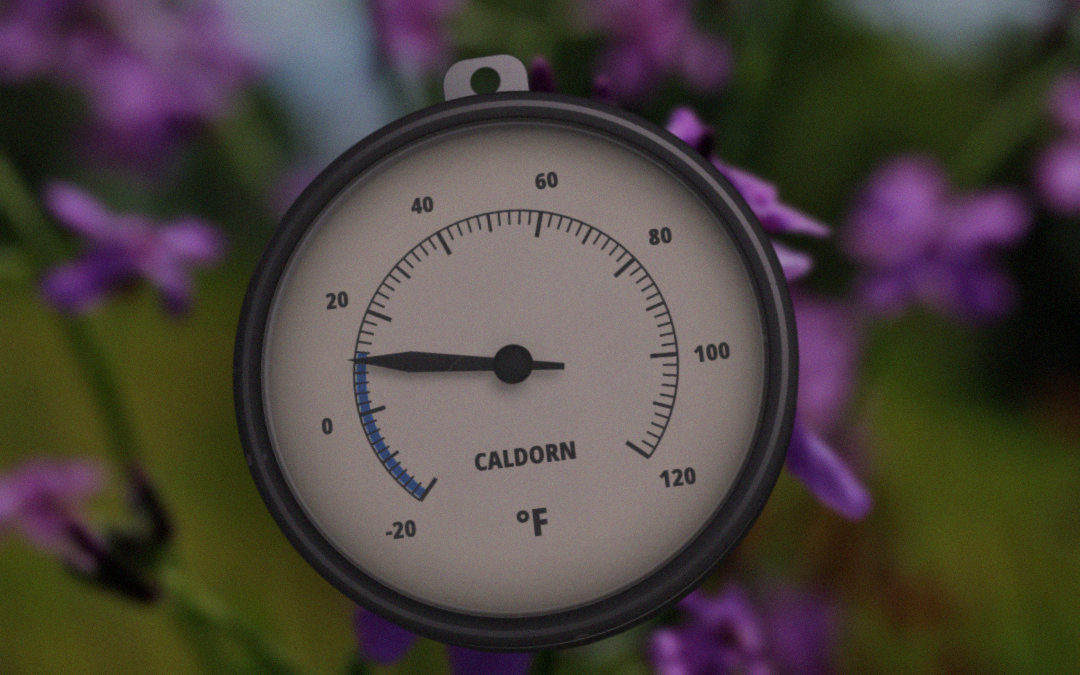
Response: 10 °F
